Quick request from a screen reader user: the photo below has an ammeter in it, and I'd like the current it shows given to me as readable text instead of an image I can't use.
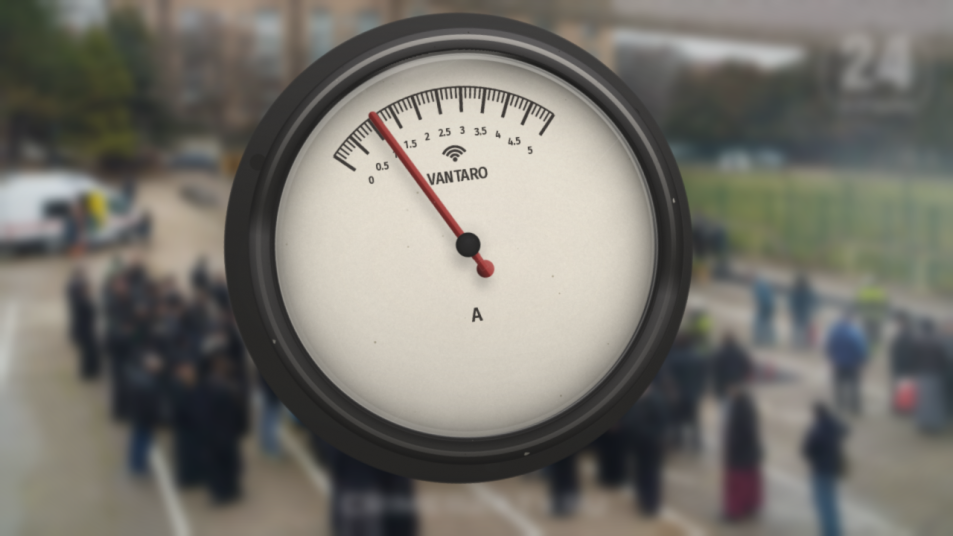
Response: 1.1 A
